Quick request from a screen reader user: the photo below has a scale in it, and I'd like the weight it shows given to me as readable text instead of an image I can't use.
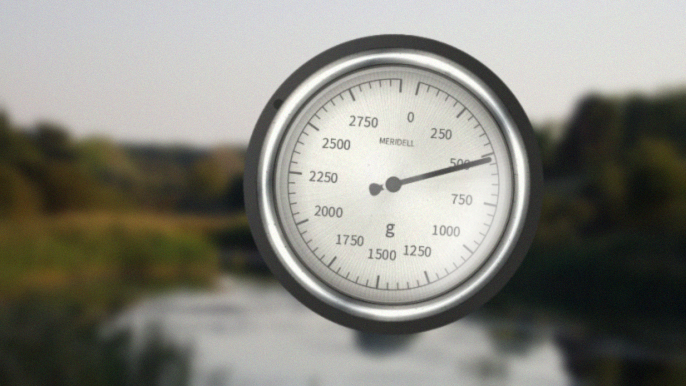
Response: 525 g
